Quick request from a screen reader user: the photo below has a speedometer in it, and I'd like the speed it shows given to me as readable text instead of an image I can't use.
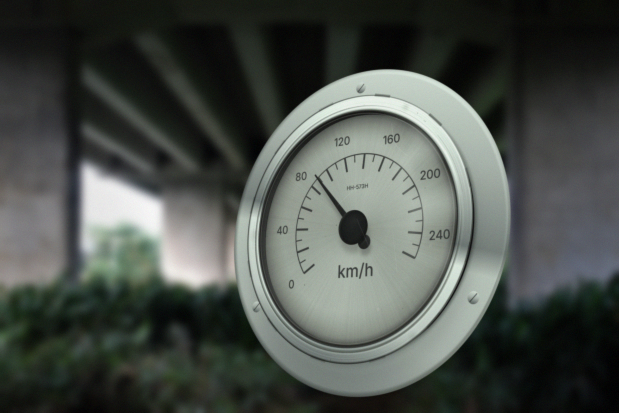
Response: 90 km/h
